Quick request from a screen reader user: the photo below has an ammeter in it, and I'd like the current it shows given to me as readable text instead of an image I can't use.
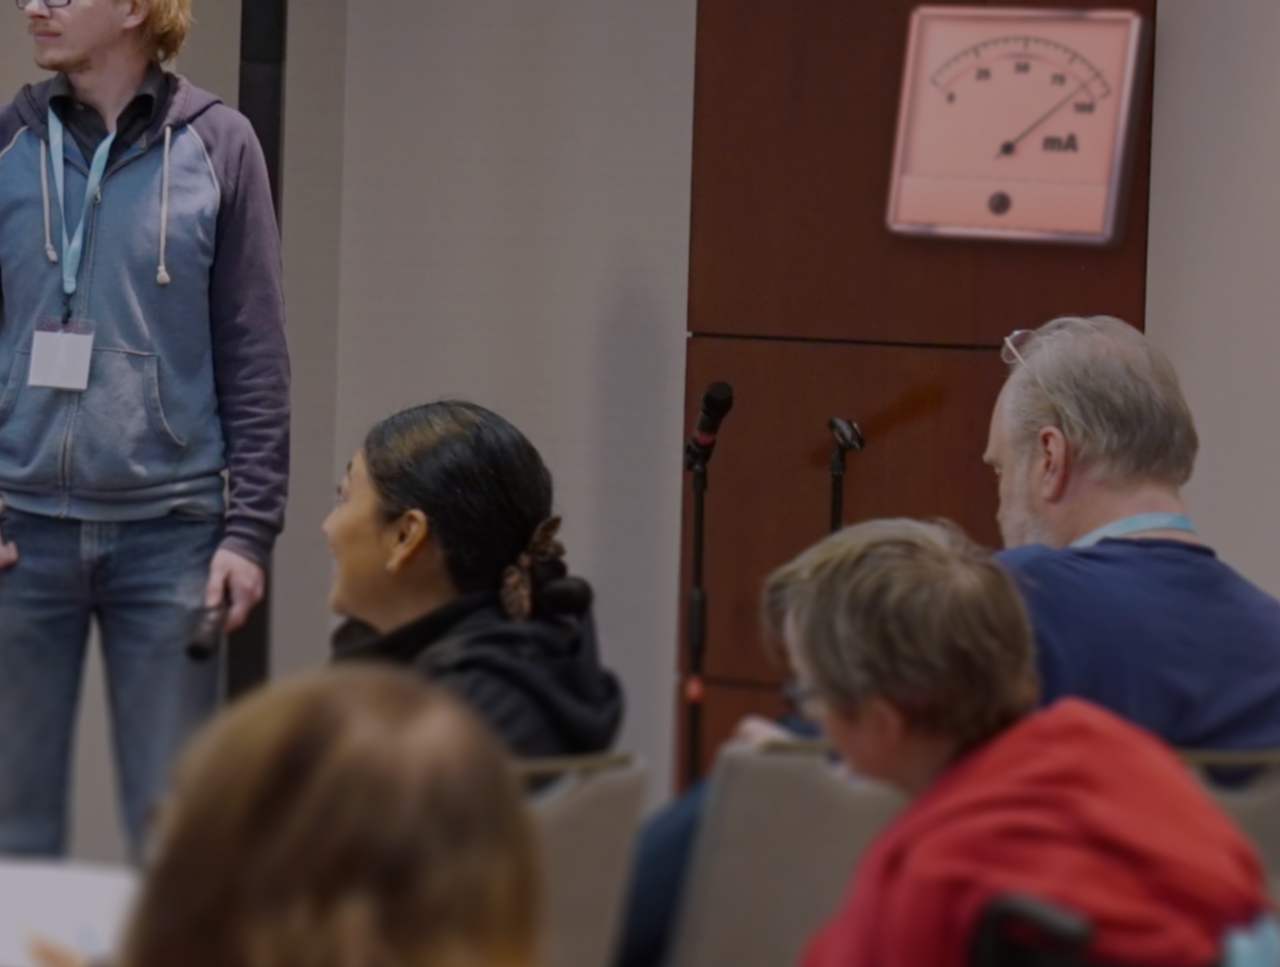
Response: 90 mA
